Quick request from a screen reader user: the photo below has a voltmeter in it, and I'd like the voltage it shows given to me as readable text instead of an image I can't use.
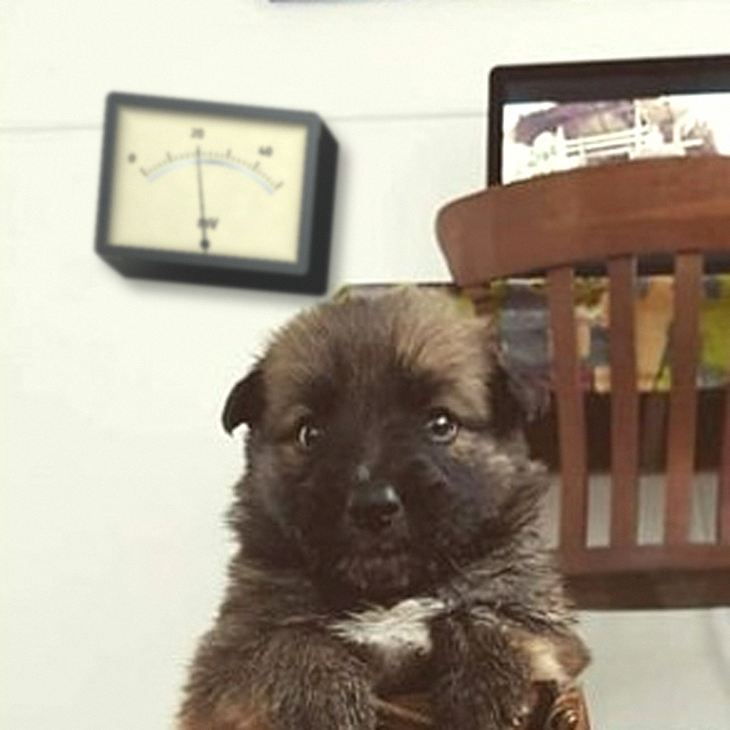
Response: 20 mV
